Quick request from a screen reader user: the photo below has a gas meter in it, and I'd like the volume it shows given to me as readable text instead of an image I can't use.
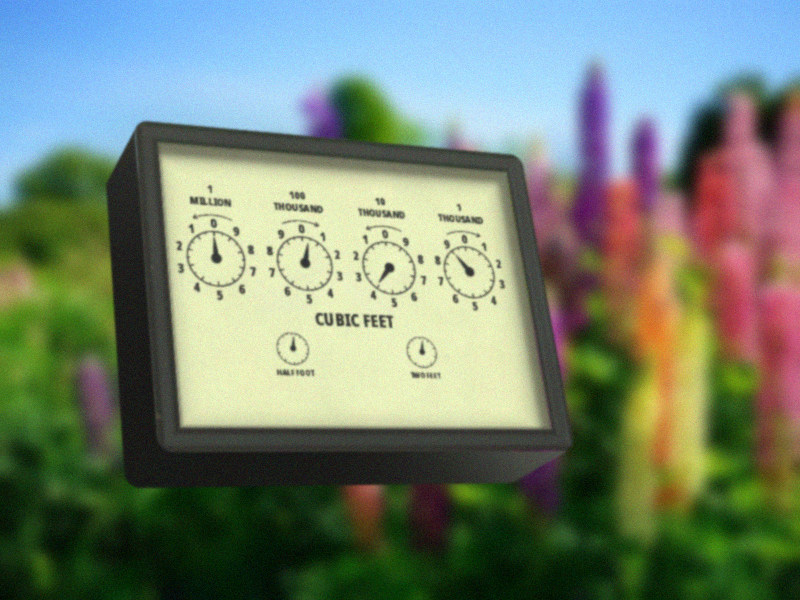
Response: 3900 ft³
